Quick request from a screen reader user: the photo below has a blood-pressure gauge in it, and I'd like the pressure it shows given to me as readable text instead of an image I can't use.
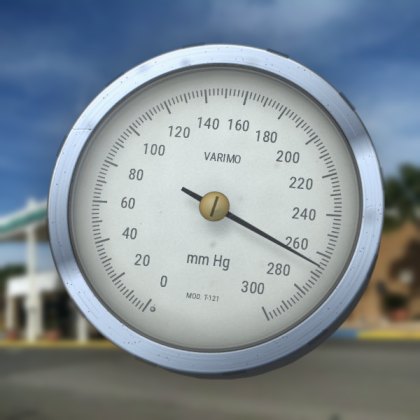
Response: 266 mmHg
